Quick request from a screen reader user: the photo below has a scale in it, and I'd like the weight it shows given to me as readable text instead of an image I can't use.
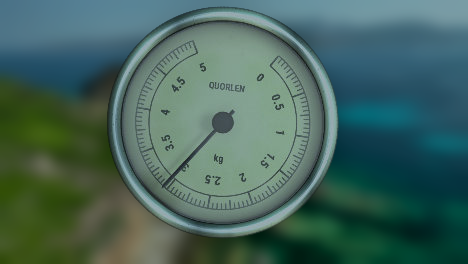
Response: 3.05 kg
